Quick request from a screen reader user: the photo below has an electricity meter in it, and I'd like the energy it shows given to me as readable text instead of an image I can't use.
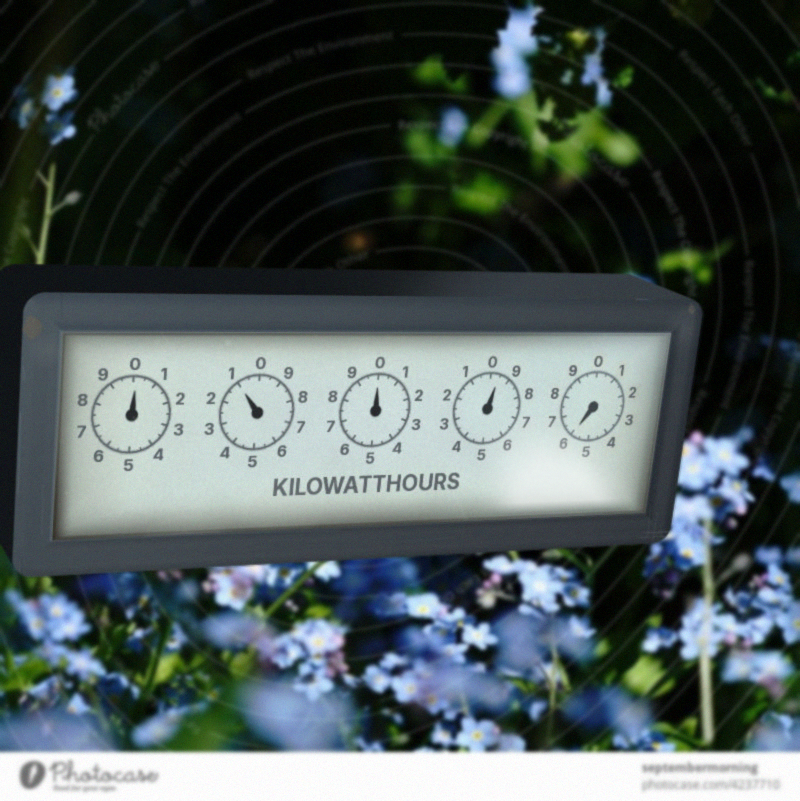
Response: 996 kWh
